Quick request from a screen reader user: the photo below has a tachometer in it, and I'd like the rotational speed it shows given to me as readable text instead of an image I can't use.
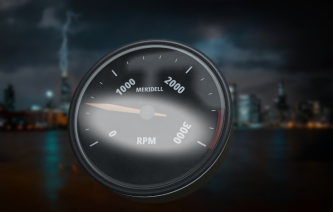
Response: 500 rpm
